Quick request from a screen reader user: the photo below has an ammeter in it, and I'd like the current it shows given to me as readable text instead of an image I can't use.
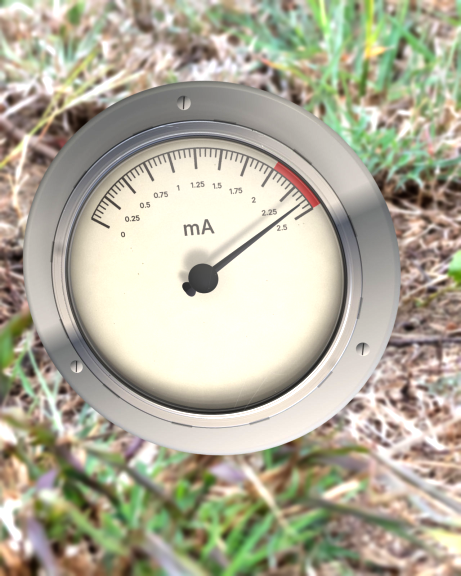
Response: 2.4 mA
